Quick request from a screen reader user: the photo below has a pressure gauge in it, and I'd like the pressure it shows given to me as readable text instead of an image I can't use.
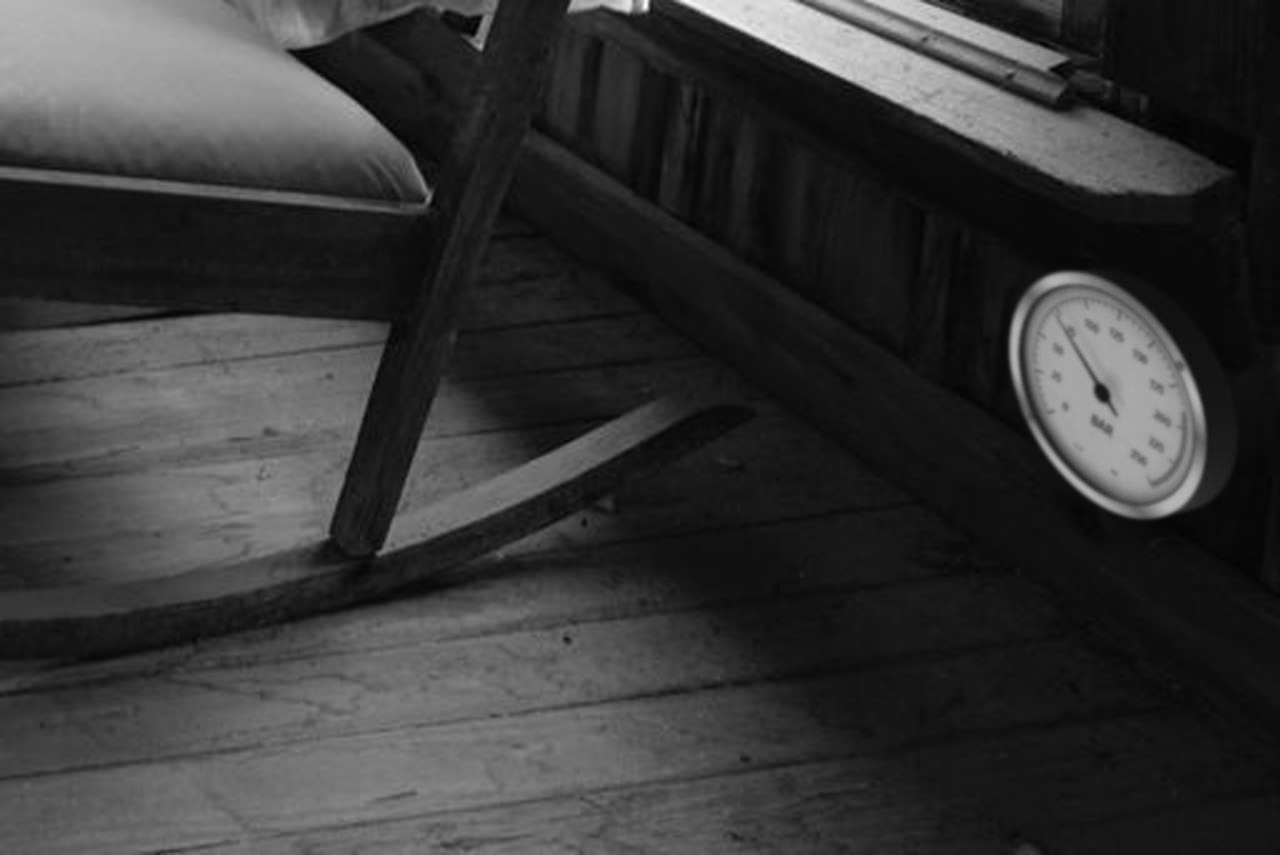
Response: 75 bar
